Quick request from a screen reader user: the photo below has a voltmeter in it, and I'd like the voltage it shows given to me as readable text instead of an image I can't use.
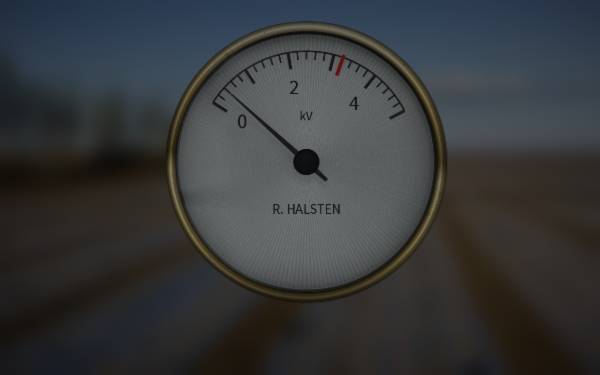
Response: 0.4 kV
